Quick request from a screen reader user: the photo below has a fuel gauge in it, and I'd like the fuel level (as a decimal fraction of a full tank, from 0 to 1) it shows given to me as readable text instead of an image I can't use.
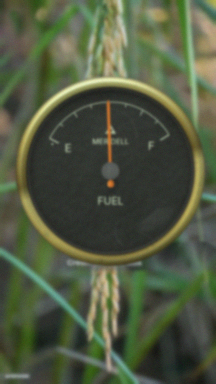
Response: 0.5
